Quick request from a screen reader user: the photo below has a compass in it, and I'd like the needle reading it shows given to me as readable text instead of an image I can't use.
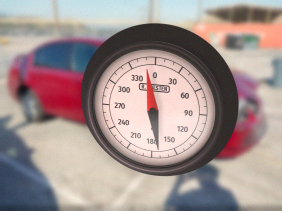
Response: 350 °
